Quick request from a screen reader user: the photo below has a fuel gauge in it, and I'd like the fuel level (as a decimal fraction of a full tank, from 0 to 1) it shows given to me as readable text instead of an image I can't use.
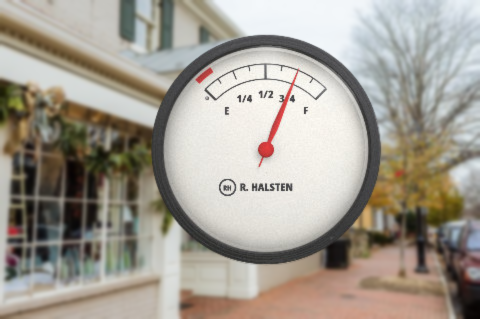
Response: 0.75
